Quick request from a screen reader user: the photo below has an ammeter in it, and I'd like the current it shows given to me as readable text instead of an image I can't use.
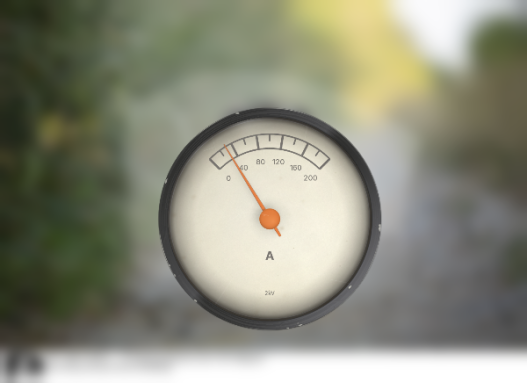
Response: 30 A
